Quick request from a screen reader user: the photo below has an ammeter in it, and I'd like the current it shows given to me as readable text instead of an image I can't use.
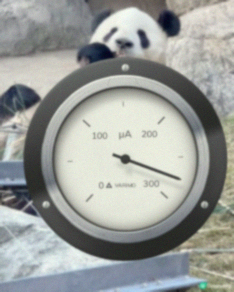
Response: 275 µA
